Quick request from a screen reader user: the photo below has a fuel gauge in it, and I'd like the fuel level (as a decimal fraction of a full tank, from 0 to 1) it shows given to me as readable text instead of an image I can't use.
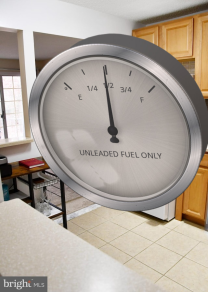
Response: 0.5
